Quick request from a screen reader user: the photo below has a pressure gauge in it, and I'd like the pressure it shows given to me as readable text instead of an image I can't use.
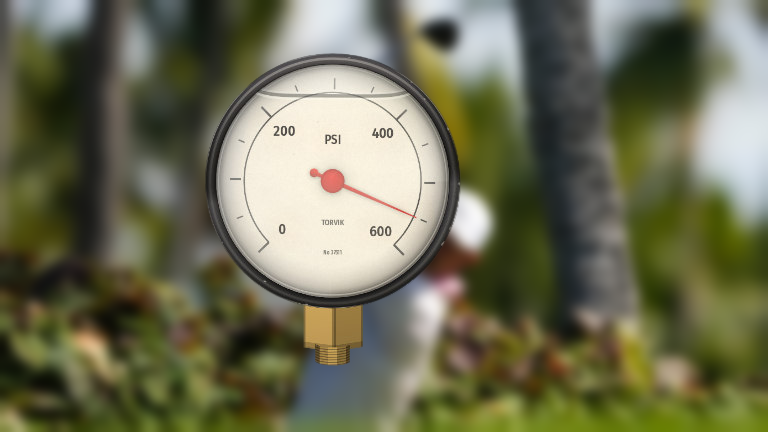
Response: 550 psi
